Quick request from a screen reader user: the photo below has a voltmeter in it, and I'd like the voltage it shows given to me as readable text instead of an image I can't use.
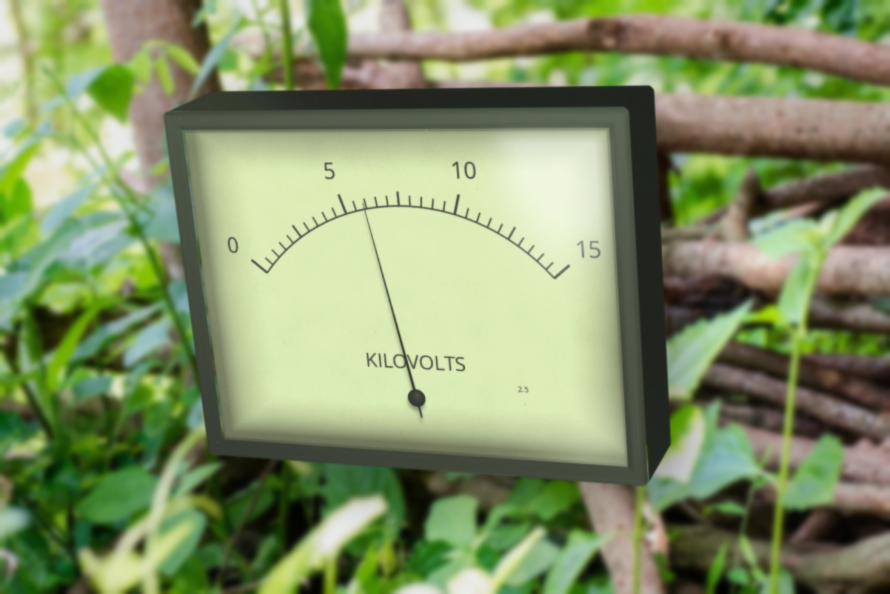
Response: 6 kV
